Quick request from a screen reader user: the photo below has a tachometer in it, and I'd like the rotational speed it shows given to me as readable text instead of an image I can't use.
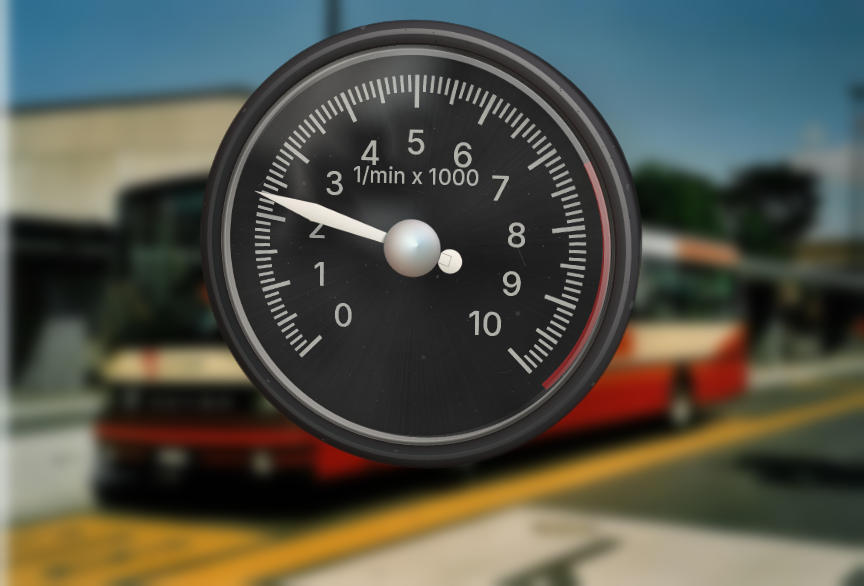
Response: 2300 rpm
